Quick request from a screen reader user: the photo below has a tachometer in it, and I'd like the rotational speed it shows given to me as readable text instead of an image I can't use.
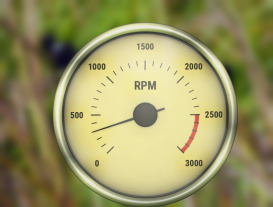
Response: 300 rpm
